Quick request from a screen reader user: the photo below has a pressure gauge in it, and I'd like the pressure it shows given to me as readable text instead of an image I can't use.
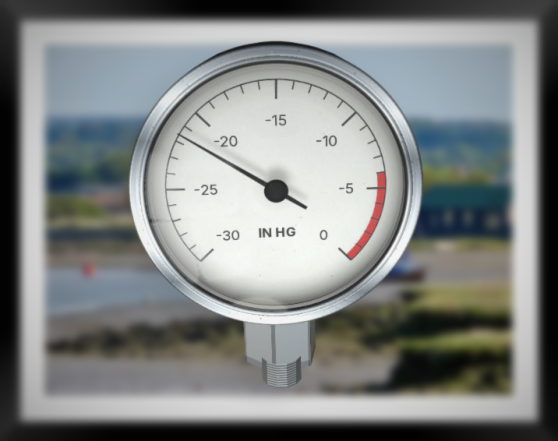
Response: -21.5 inHg
